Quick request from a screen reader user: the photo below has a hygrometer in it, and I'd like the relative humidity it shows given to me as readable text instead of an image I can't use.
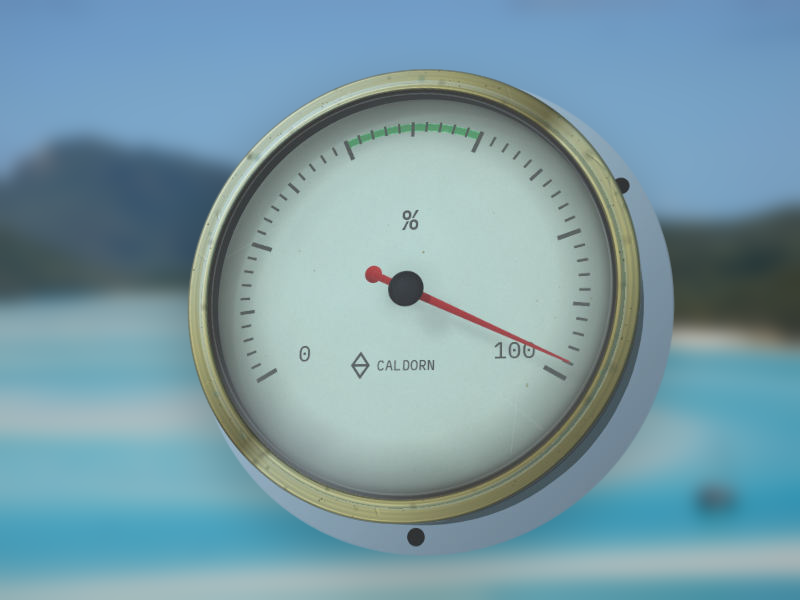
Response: 98 %
